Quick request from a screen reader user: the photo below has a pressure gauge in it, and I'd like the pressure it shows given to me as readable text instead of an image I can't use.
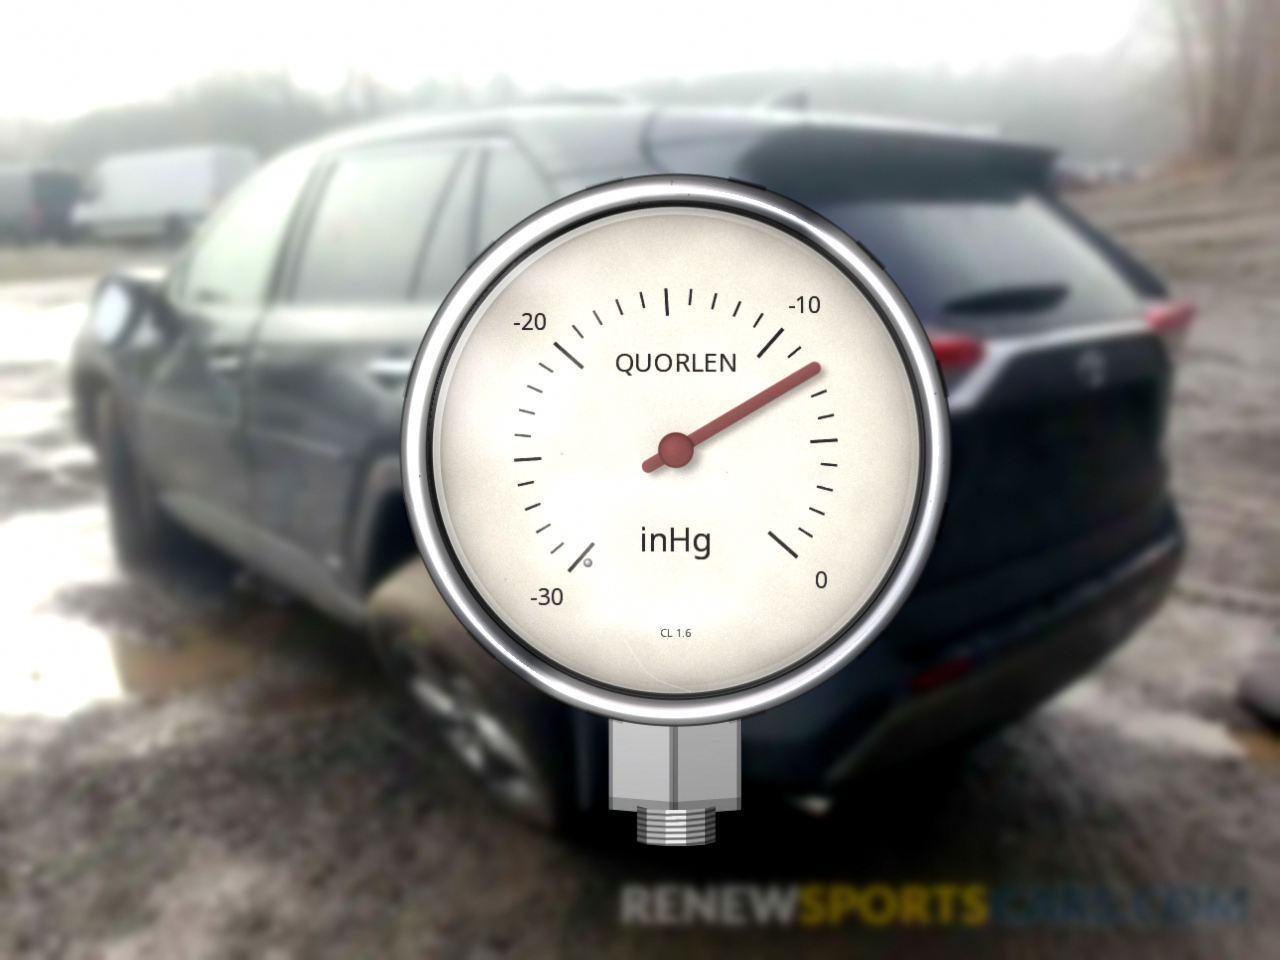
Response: -8 inHg
